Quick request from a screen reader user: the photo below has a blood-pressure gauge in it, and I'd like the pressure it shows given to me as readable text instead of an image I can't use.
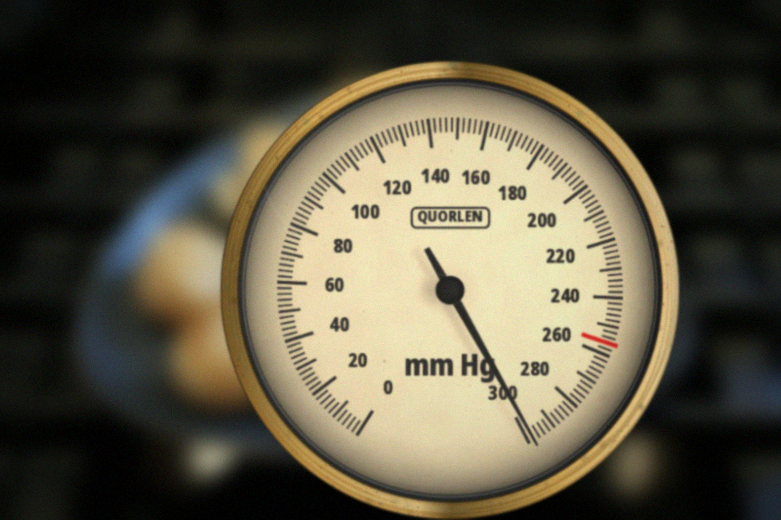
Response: 298 mmHg
